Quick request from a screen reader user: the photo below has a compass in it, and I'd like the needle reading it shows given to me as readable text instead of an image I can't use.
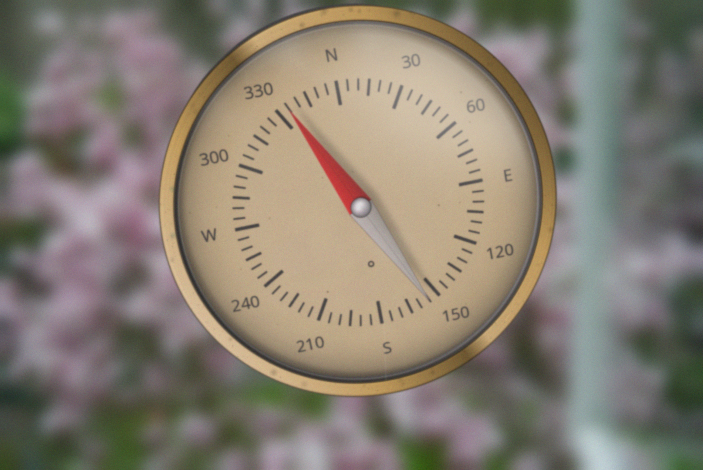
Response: 335 °
